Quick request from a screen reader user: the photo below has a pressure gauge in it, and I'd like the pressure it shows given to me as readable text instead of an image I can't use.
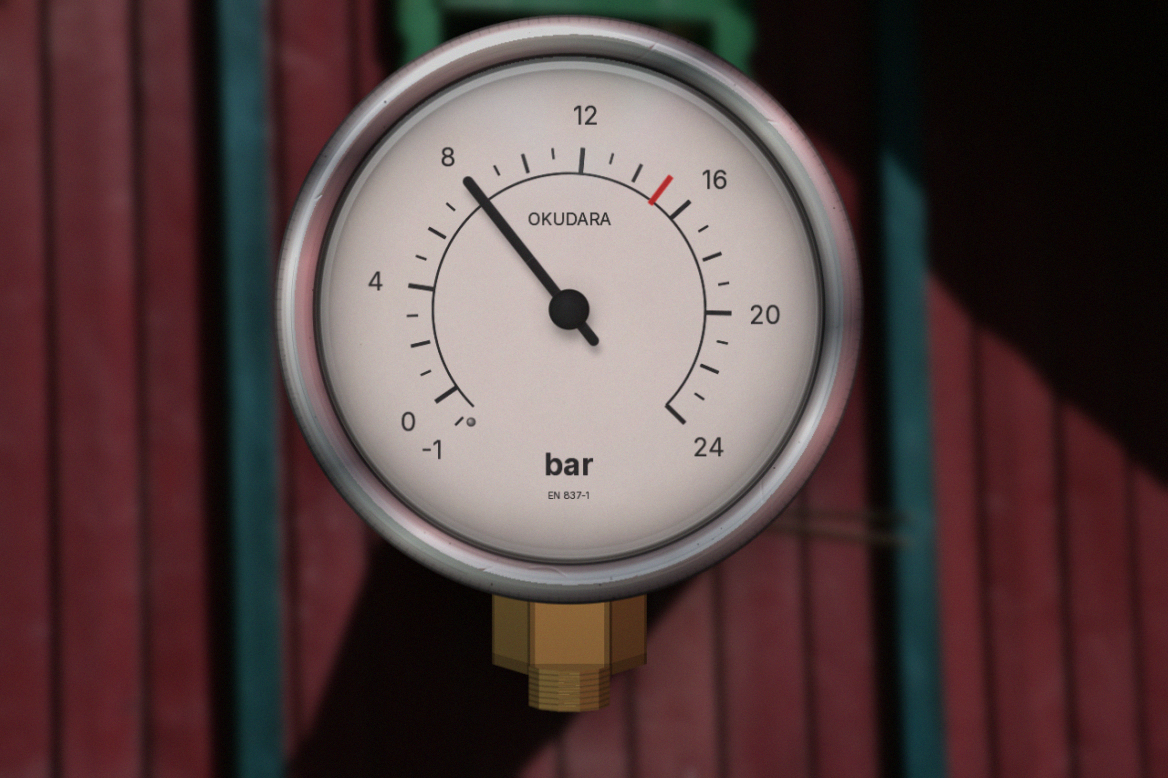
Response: 8 bar
